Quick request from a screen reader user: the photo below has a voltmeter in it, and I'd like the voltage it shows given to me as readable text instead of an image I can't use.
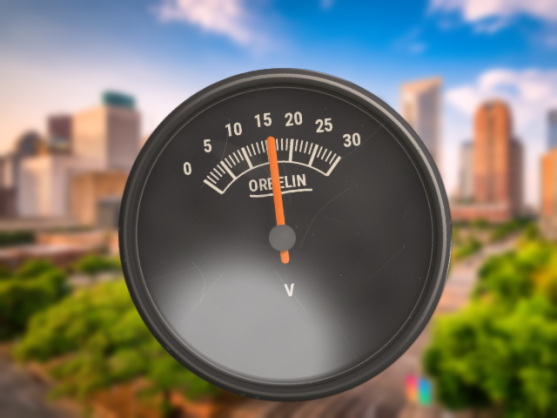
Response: 16 V
